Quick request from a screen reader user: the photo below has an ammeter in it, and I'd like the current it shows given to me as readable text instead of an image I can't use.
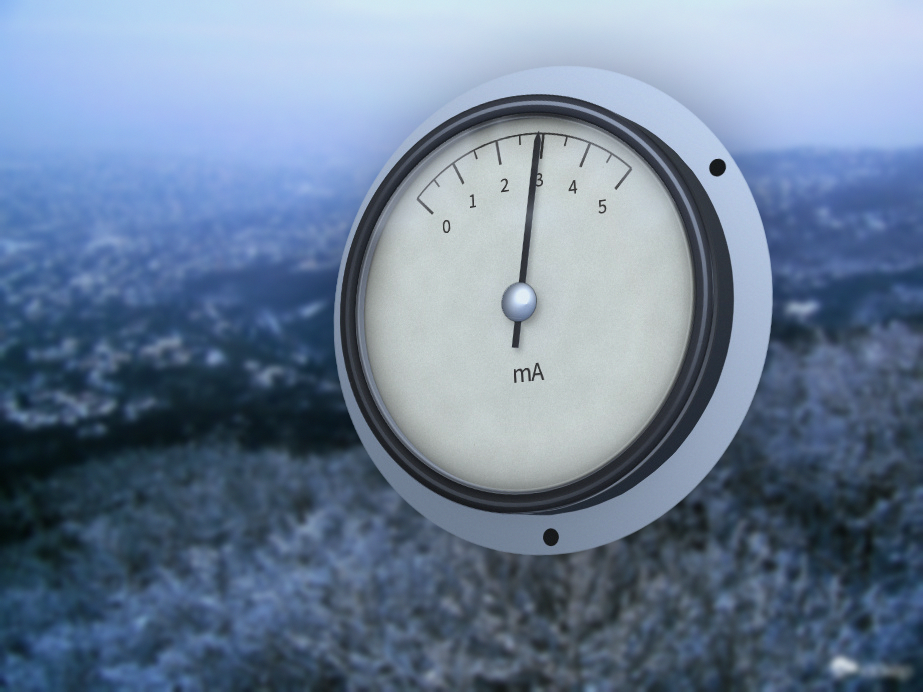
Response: 3 mA
